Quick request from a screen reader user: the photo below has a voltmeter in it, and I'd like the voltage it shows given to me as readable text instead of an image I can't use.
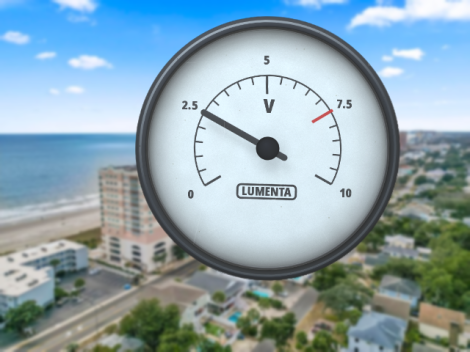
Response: 2.5 V
